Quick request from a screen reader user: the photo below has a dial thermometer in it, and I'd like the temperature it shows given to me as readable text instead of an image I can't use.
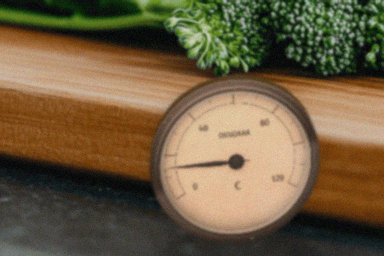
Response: 15 °C
